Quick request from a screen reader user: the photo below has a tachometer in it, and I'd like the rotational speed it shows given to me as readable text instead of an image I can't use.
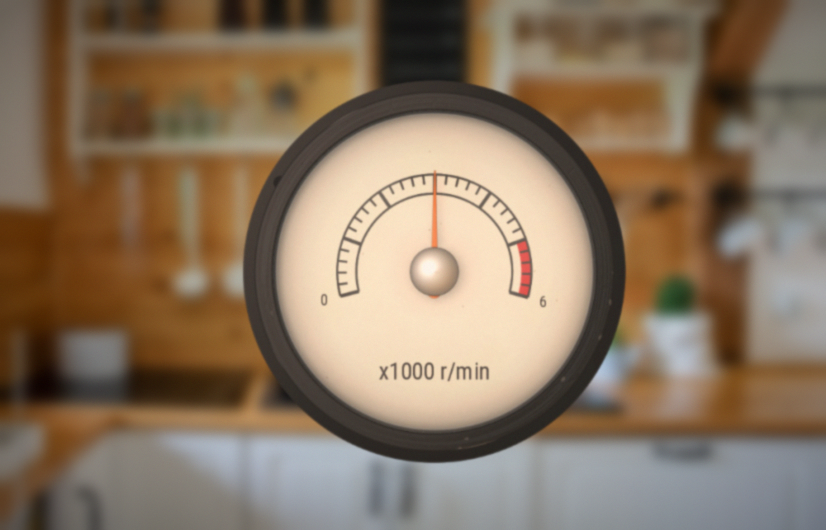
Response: 3000 rpm
